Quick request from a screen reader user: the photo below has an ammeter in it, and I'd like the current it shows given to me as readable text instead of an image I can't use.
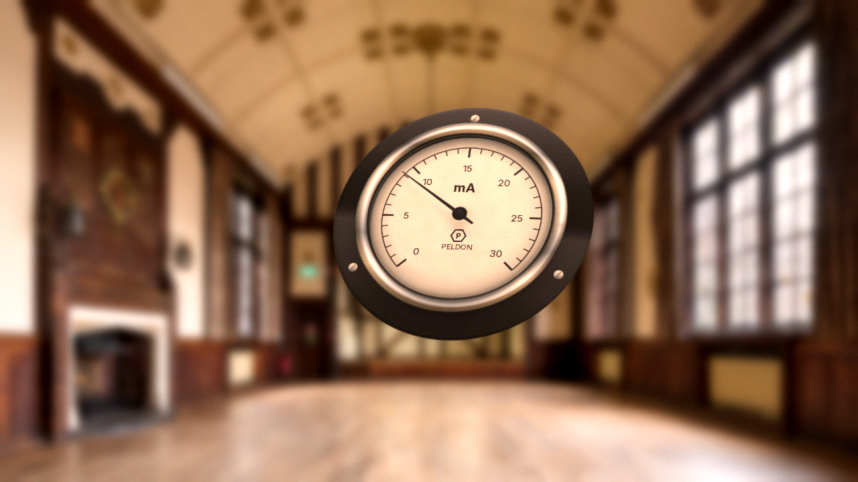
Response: 9 mA
